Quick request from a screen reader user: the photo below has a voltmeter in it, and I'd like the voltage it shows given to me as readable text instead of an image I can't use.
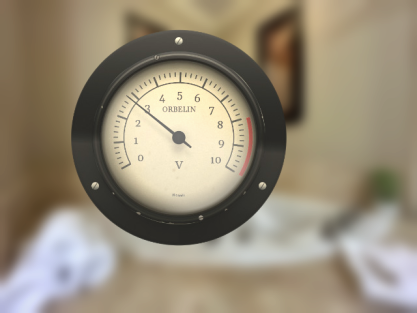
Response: 2.8 V
